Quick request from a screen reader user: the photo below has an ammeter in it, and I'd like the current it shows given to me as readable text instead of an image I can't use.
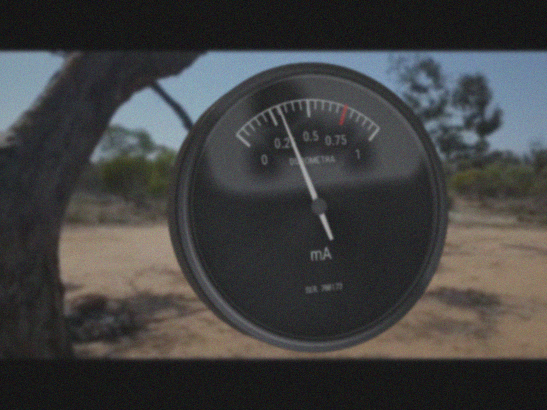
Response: 0.3 mA
